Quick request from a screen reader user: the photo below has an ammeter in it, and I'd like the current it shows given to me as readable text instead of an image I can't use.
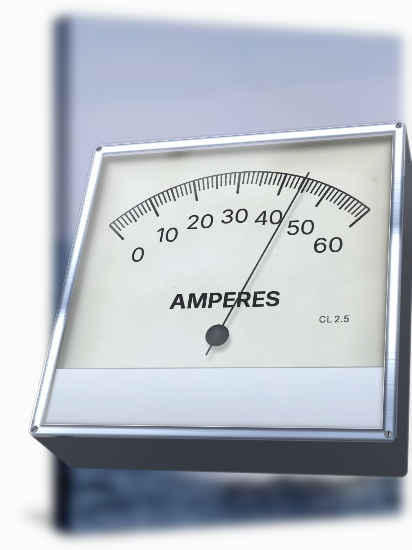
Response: 45 A
